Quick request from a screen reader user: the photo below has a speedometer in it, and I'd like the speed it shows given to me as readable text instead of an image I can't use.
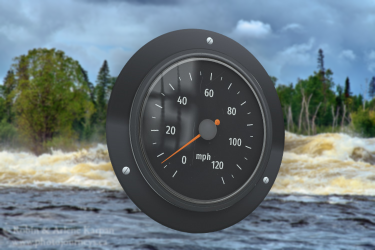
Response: 7.5 mph
